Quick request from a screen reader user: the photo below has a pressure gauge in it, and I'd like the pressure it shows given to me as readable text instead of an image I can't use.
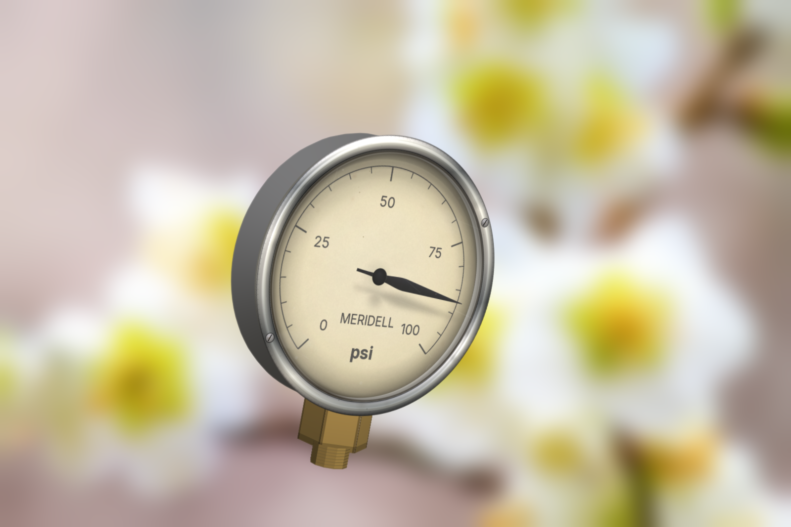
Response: 87.5 psi
